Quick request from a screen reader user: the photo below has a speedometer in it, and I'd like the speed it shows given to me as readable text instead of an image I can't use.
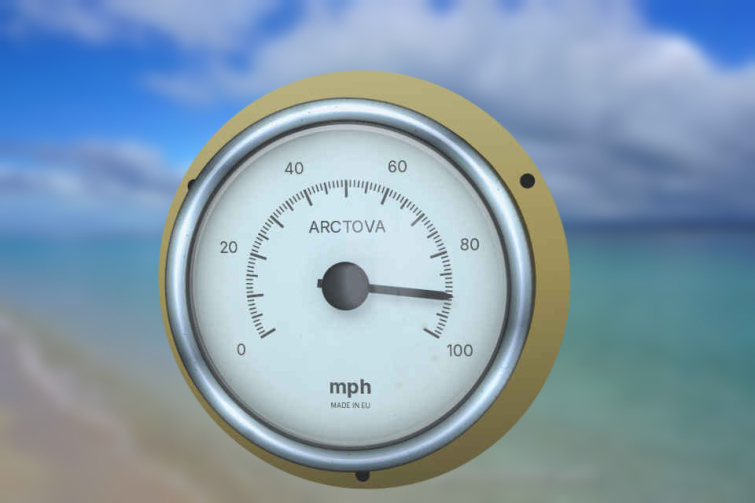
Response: 90 mph
